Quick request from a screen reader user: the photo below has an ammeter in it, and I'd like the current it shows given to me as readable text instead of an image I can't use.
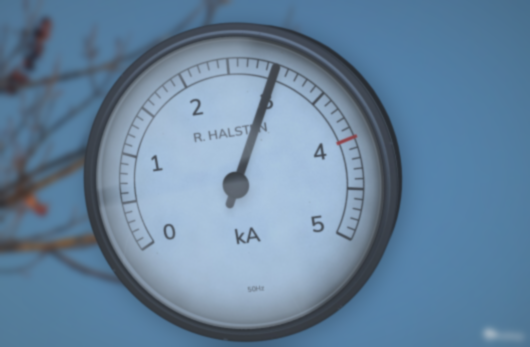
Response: 3 kA
